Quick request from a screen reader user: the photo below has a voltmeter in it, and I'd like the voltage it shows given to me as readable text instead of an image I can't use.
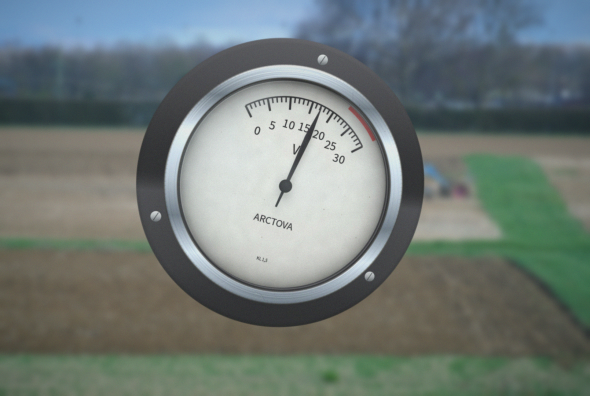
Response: 17 V
